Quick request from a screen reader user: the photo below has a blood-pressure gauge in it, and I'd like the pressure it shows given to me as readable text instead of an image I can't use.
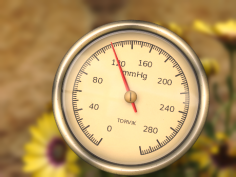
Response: 120 mmHg
